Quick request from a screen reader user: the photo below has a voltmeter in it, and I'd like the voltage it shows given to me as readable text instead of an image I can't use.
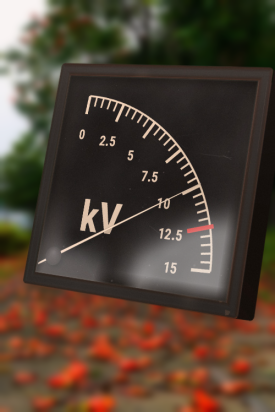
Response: 10 kV
